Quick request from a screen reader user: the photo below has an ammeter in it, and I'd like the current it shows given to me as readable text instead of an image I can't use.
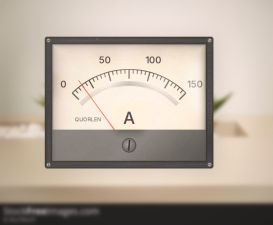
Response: 15 A
